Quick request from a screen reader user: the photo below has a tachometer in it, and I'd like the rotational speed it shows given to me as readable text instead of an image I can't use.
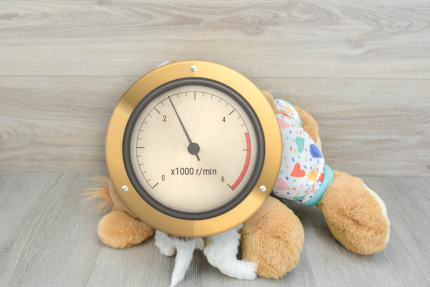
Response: 2400 rpm
